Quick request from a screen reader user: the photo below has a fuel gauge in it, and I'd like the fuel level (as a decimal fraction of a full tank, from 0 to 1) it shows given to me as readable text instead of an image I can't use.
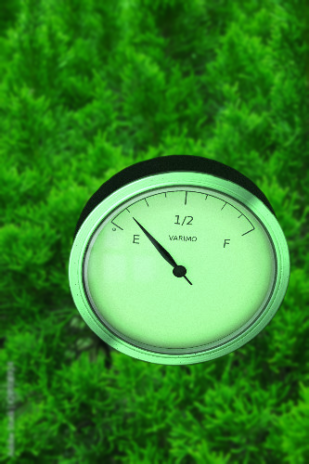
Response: 0.125
